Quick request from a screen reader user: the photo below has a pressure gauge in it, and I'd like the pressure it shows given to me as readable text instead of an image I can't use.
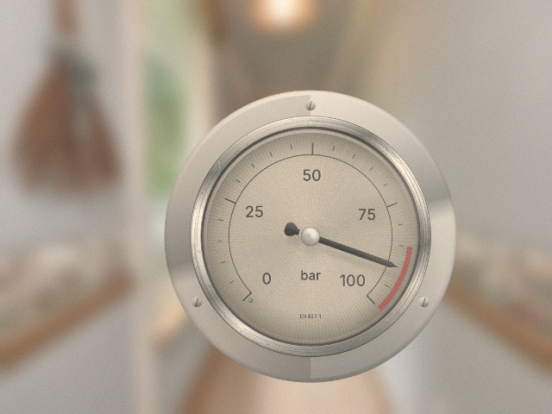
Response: 90 bar
